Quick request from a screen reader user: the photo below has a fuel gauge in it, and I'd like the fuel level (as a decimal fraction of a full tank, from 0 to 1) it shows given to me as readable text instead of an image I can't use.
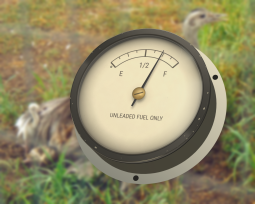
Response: 0.75
